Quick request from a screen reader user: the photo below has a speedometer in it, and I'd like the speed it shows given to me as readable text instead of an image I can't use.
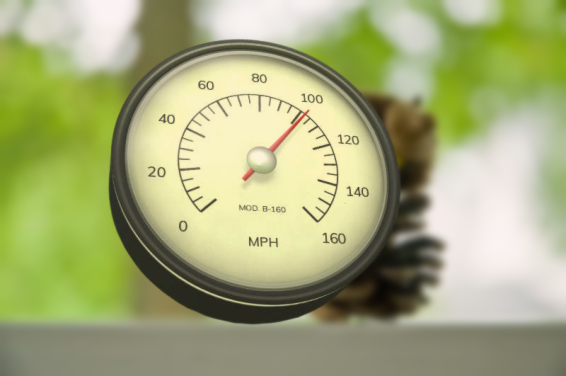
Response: 102.5 mph
